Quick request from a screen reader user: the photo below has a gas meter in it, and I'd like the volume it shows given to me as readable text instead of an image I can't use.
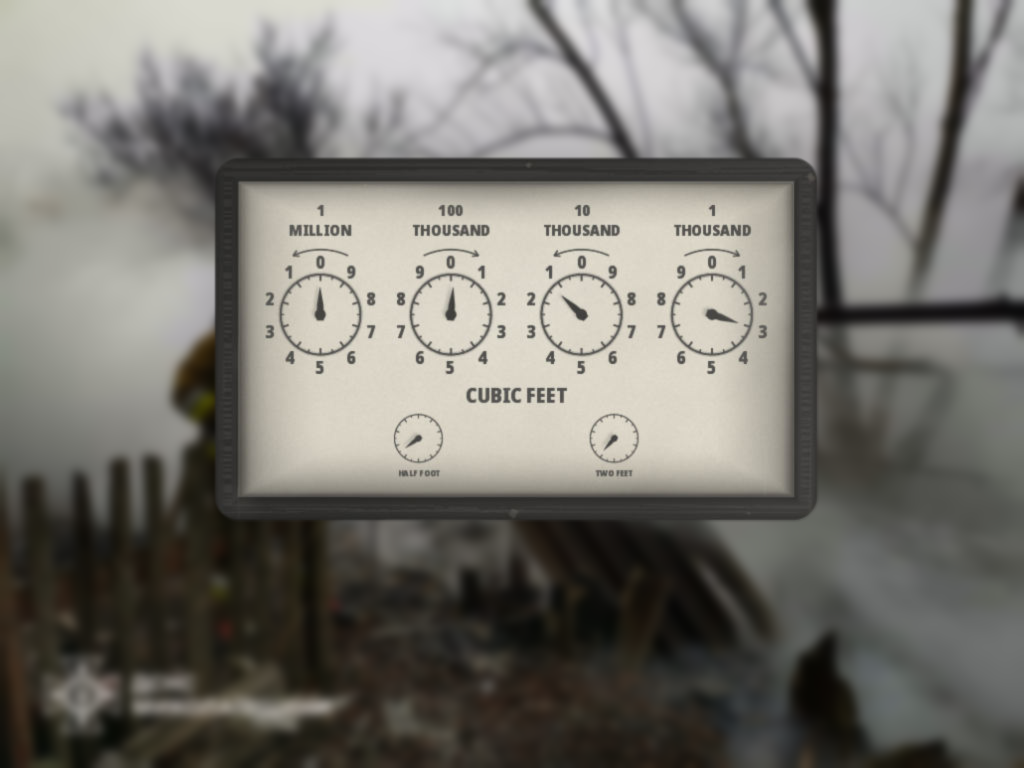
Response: 1300 ft³
